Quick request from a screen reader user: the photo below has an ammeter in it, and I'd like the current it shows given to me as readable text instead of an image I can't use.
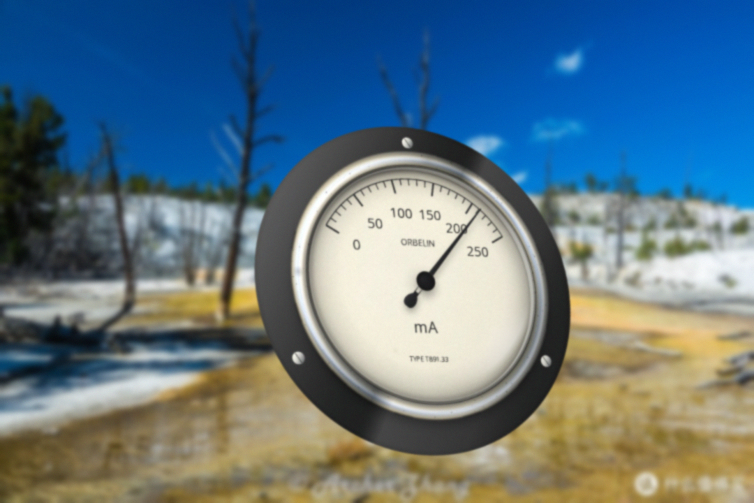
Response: 210 mA
